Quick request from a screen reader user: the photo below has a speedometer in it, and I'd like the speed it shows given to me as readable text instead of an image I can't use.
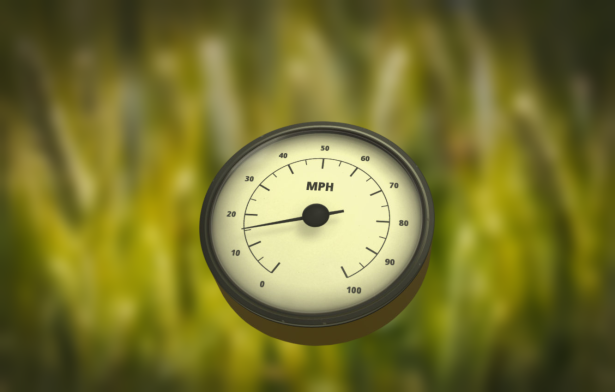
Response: 15 mph
